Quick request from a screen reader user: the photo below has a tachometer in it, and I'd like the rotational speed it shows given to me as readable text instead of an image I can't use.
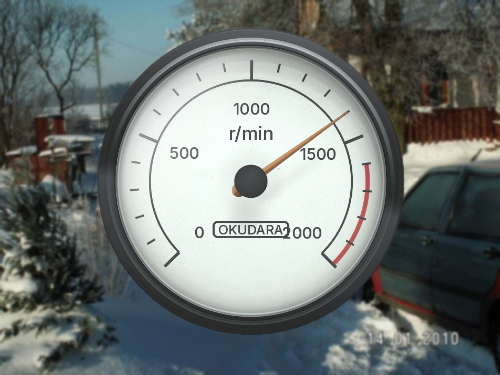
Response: 1400 rpm
